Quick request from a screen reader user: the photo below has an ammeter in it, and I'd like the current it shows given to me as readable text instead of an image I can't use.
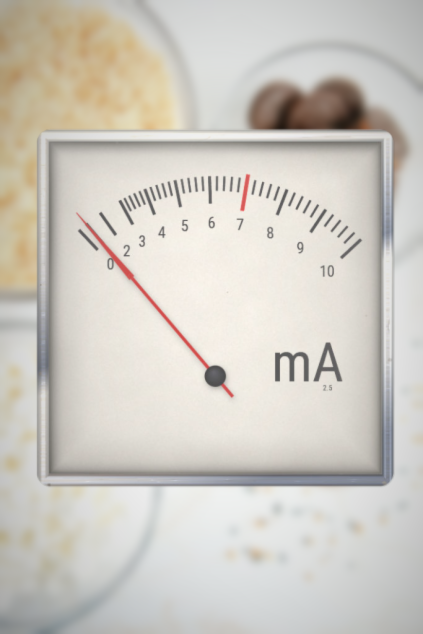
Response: 1 mA
